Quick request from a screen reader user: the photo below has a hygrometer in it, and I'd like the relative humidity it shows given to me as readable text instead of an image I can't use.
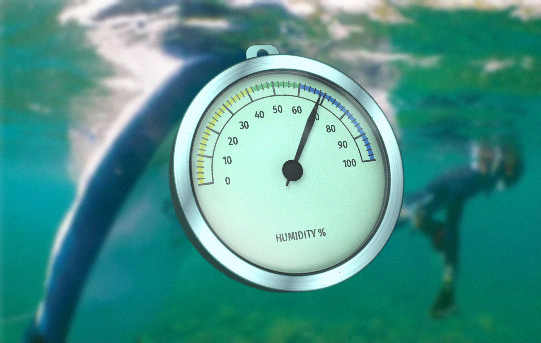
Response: 68 %
